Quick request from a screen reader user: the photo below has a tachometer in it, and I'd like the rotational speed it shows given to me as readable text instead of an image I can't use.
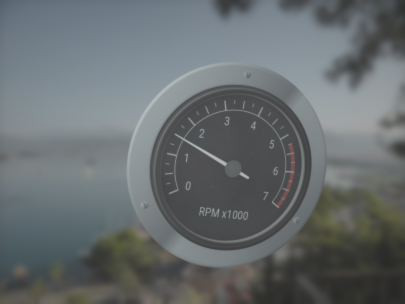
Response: 1500 rpm
